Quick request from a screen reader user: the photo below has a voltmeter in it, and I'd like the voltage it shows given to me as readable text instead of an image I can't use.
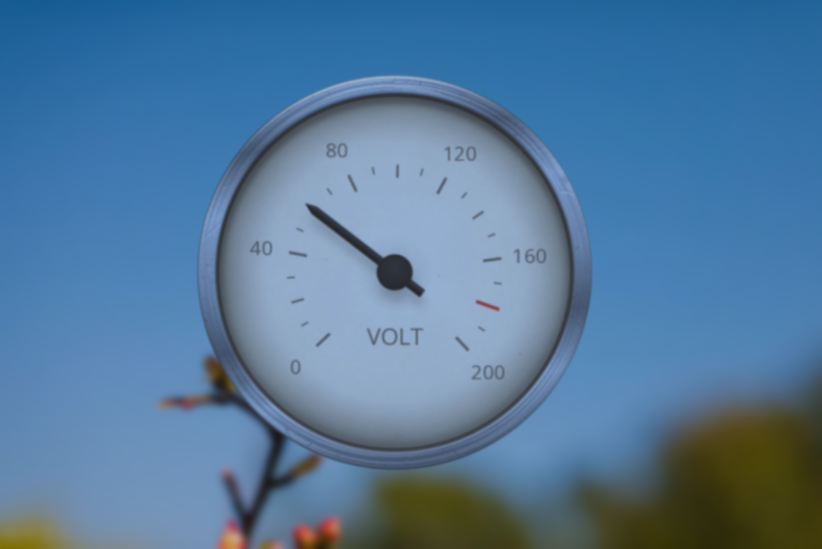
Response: 60 V
